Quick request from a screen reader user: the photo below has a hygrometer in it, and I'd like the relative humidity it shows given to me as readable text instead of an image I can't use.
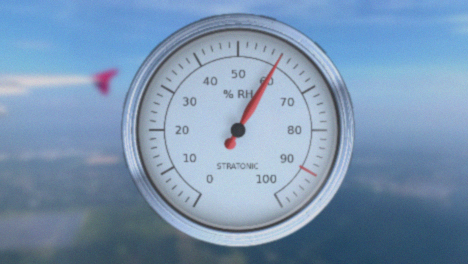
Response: 60 %
